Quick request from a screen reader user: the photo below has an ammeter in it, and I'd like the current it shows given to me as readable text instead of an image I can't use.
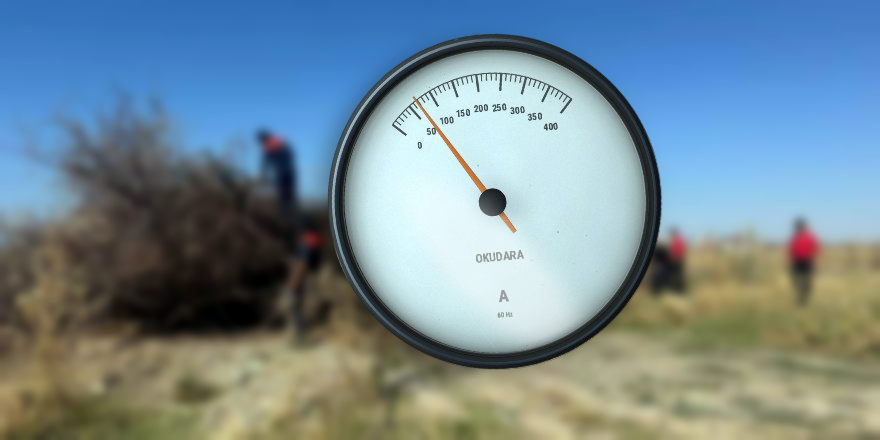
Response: 70 A
